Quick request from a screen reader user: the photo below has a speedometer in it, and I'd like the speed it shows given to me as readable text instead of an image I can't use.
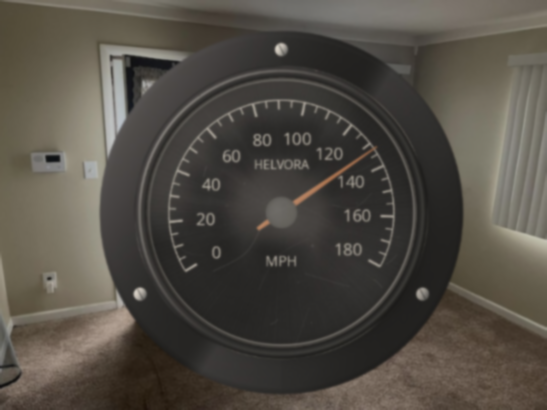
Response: 132.5 mph
